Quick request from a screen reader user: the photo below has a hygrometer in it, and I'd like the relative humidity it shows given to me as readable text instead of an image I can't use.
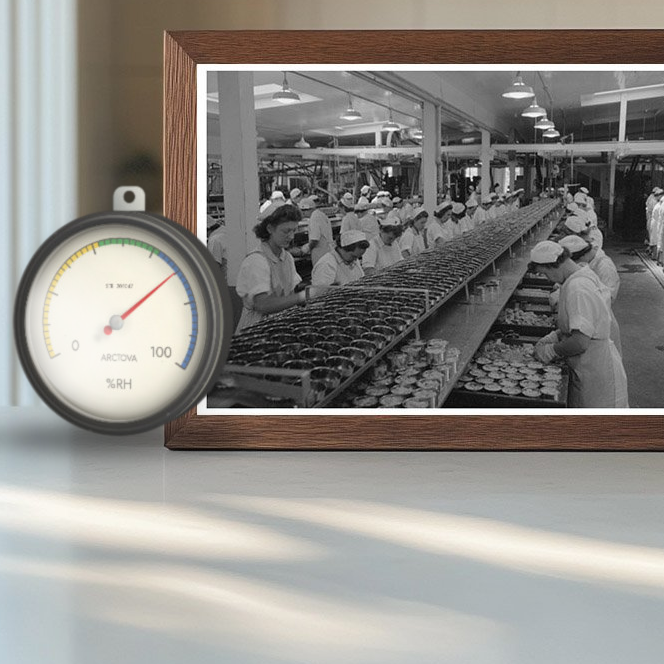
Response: 70 %
